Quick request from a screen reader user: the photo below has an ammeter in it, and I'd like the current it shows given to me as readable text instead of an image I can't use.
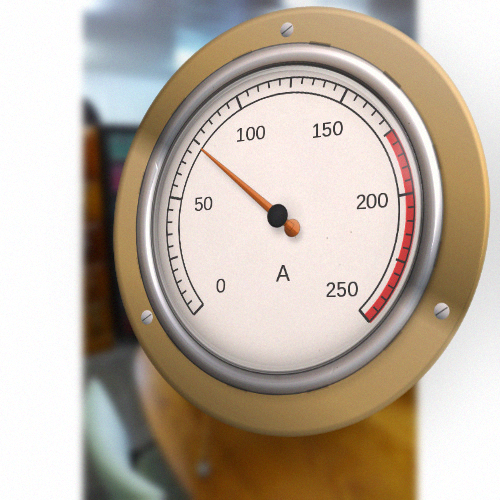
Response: 75 A
